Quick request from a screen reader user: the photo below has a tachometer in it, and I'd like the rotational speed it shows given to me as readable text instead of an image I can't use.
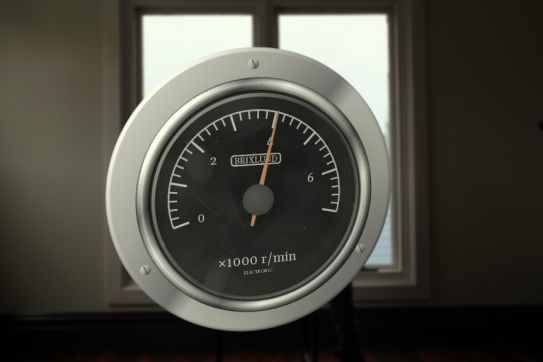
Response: 4000 rpm
